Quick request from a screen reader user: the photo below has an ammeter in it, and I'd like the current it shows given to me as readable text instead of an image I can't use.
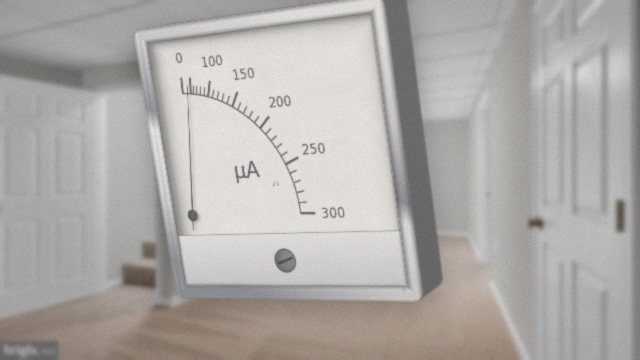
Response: 50 µA
